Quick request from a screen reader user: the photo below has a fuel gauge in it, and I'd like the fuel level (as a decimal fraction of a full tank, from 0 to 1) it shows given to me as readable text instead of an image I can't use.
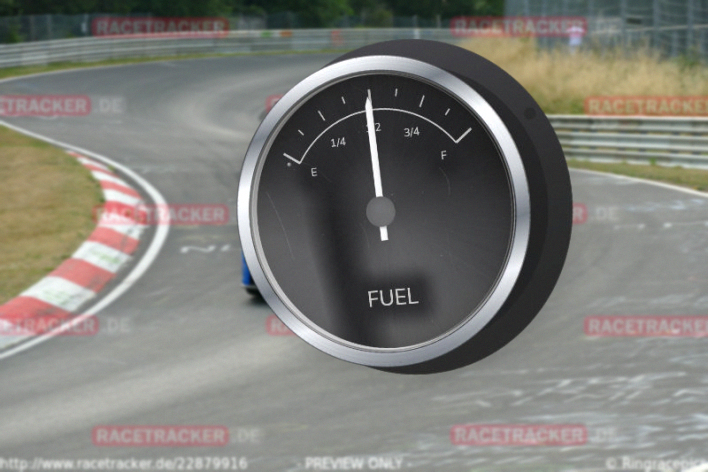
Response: 0.5
